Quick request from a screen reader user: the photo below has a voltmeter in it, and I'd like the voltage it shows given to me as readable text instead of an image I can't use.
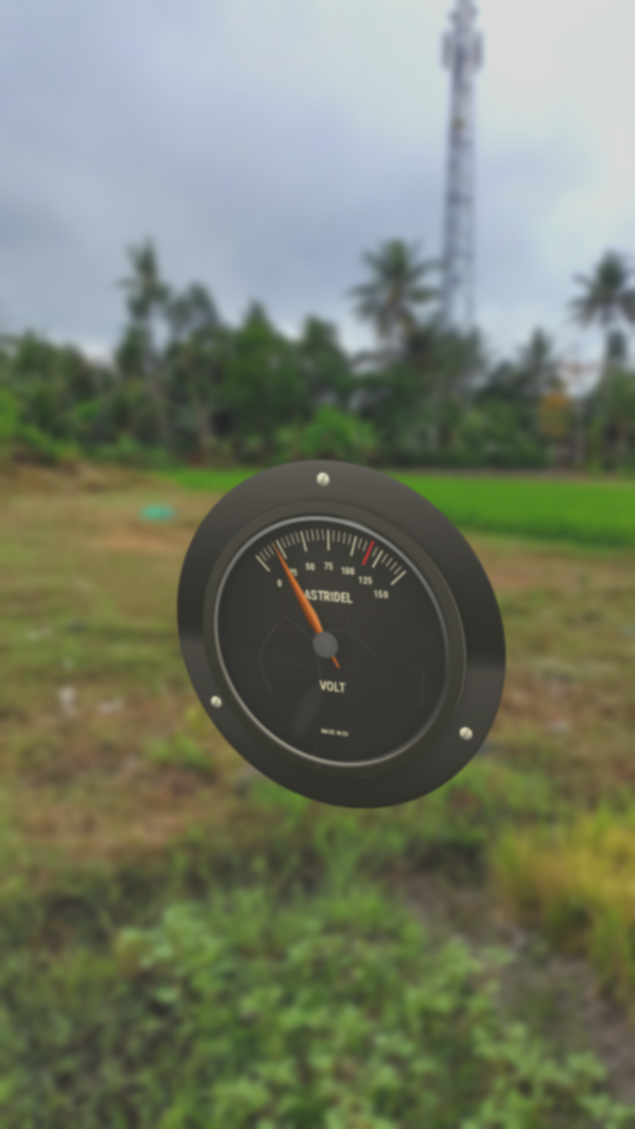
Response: 25 V
